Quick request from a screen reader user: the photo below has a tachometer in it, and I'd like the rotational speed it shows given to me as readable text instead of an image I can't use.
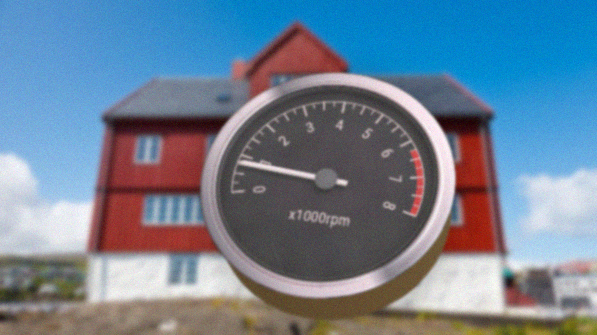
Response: 750 rpm
